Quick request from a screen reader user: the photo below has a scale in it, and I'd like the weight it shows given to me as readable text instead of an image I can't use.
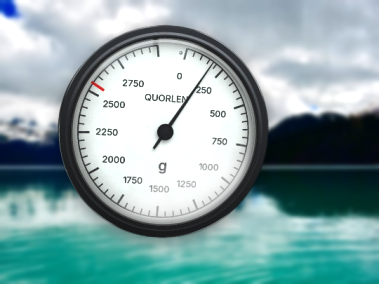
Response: 175 g
